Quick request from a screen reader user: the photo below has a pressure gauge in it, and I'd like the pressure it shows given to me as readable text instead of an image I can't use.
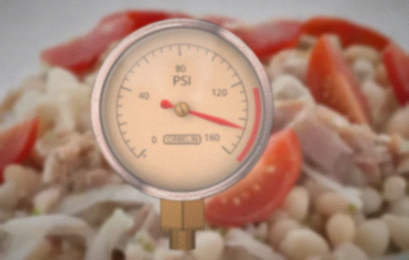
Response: 145 psi
